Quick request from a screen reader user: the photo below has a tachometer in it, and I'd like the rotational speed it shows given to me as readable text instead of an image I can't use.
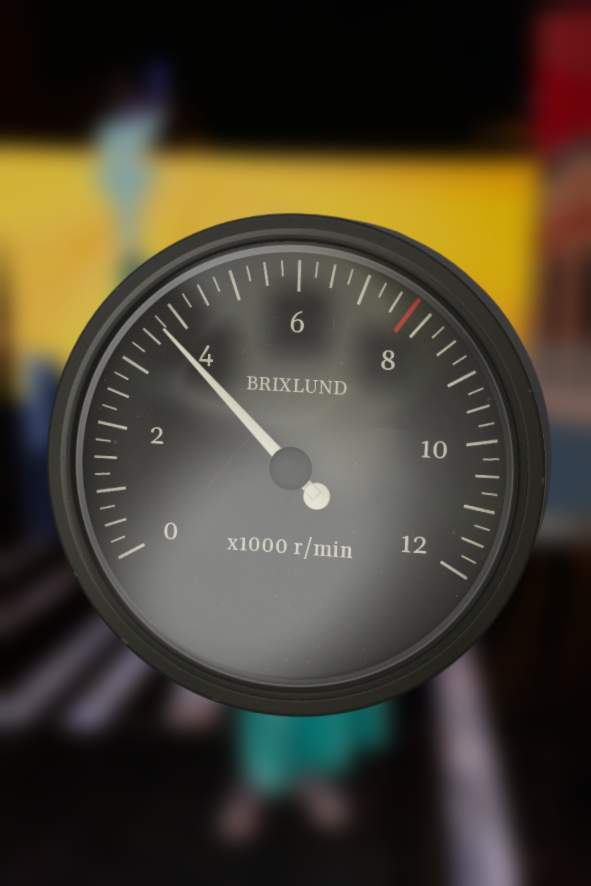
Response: 3750 rpm
